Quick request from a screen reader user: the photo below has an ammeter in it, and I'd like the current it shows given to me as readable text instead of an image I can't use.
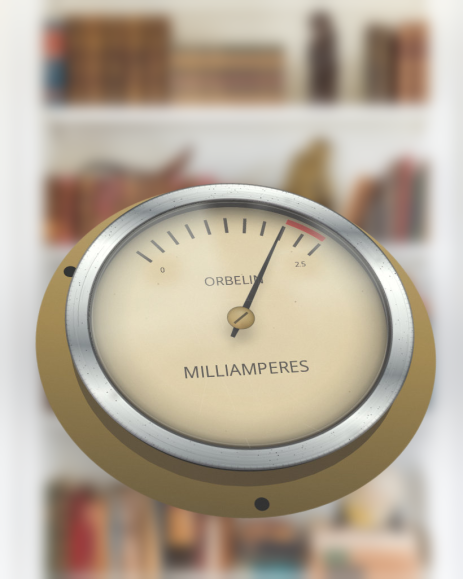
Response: 2 mA
